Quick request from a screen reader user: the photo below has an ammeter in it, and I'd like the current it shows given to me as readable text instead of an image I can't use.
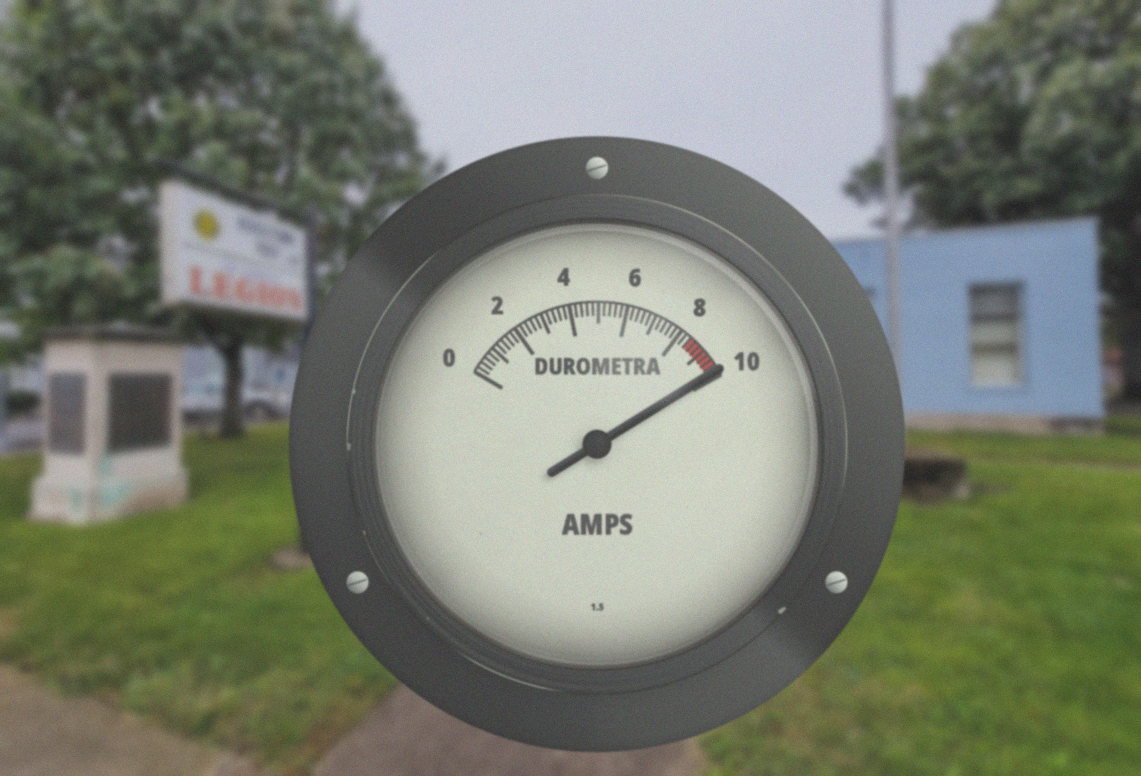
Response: 9.8 A
